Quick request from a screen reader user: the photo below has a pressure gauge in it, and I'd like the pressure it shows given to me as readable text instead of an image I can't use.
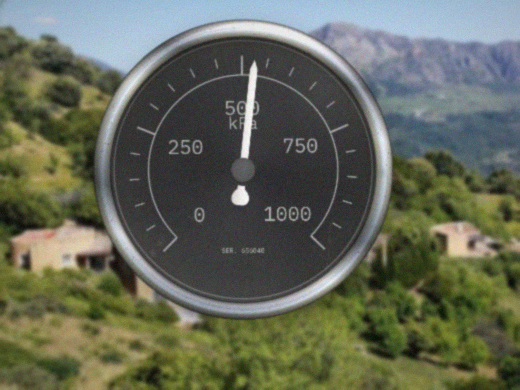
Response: 525 kPa
